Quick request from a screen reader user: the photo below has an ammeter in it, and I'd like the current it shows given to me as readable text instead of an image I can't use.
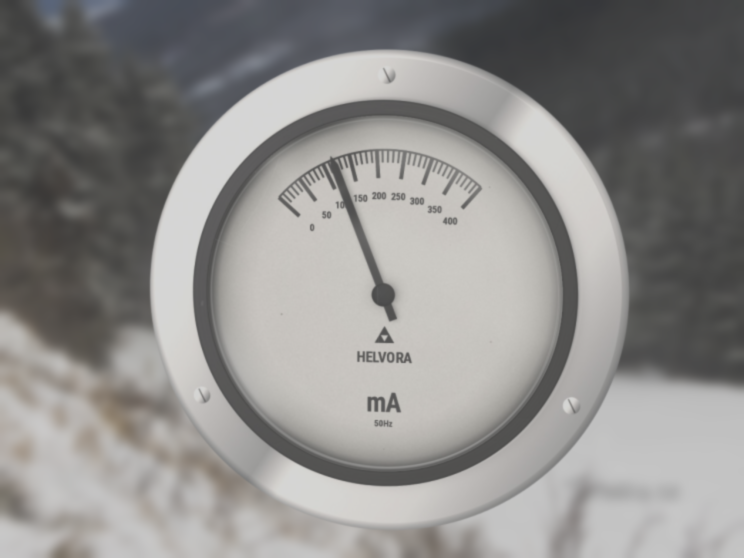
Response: 120 mA
